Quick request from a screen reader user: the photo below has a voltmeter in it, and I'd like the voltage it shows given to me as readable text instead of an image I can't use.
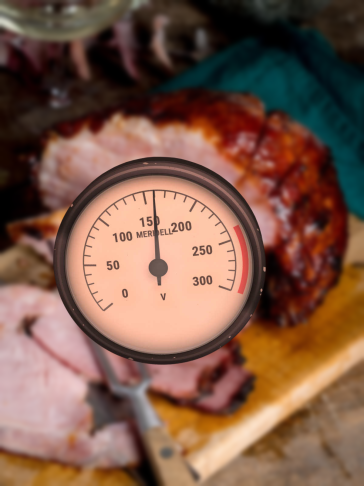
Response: 160 V
